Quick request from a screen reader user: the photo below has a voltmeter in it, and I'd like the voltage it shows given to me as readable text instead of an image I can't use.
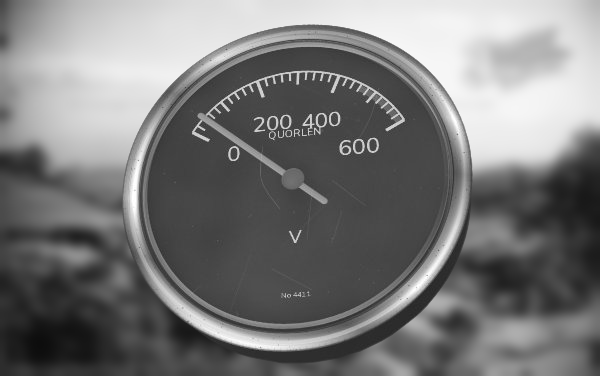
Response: 40 V
